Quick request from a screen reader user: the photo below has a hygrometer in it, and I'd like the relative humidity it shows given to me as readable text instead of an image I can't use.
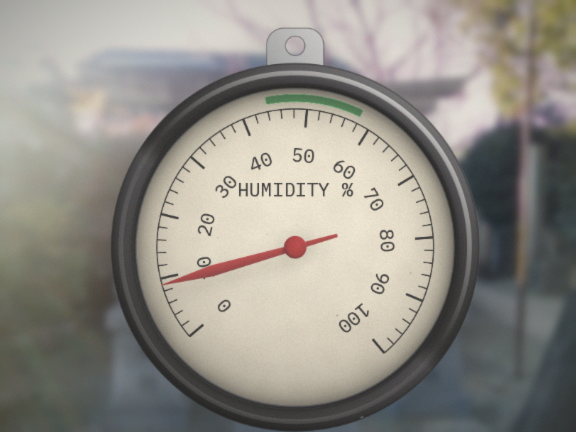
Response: 9 %
